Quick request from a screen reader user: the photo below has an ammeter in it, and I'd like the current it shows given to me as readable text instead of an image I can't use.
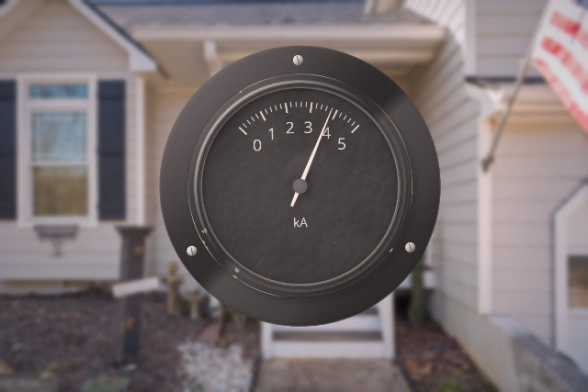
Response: 3.8 kA
